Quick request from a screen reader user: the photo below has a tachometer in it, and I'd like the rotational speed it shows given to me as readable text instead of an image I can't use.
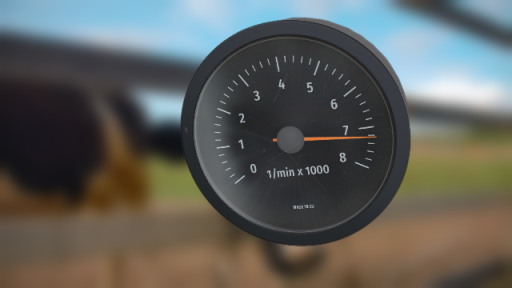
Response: 7200 rpm
